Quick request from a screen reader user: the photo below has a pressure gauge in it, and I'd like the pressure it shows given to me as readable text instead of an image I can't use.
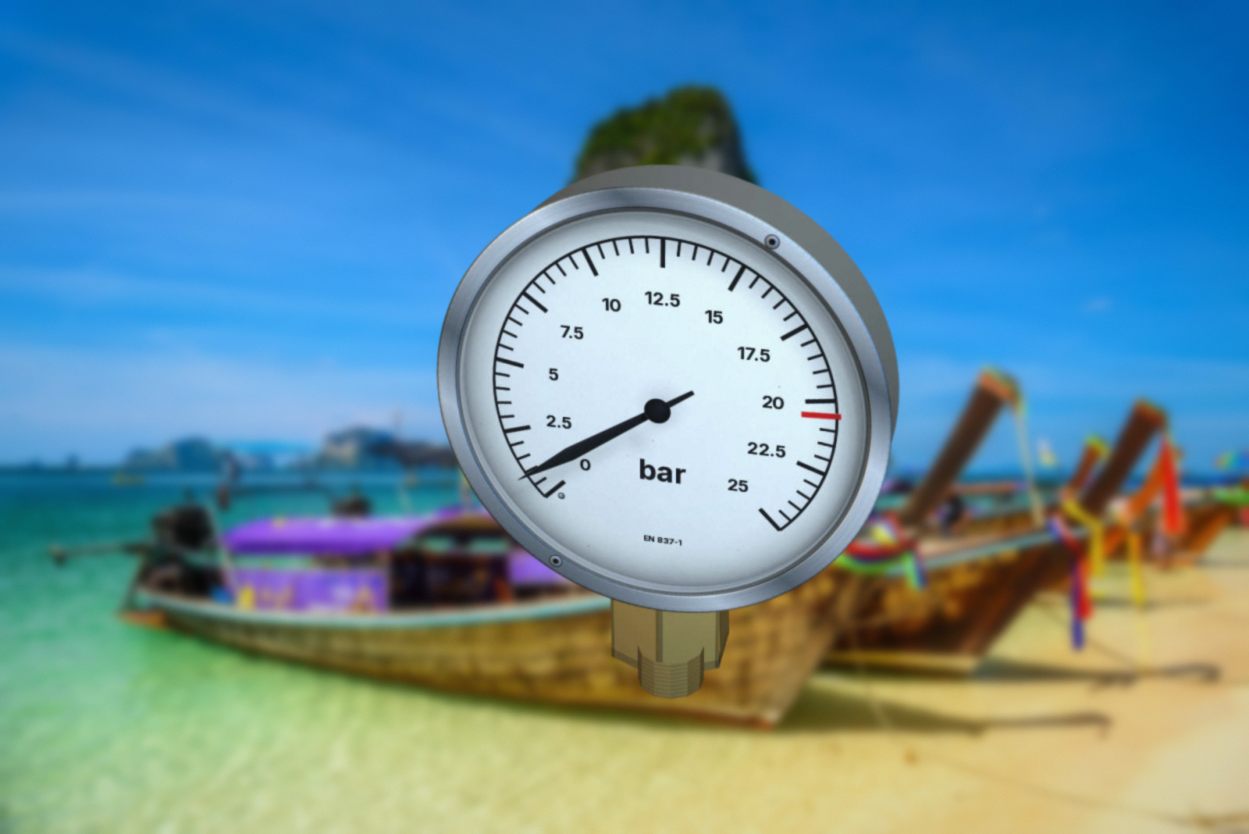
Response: 1 bar
